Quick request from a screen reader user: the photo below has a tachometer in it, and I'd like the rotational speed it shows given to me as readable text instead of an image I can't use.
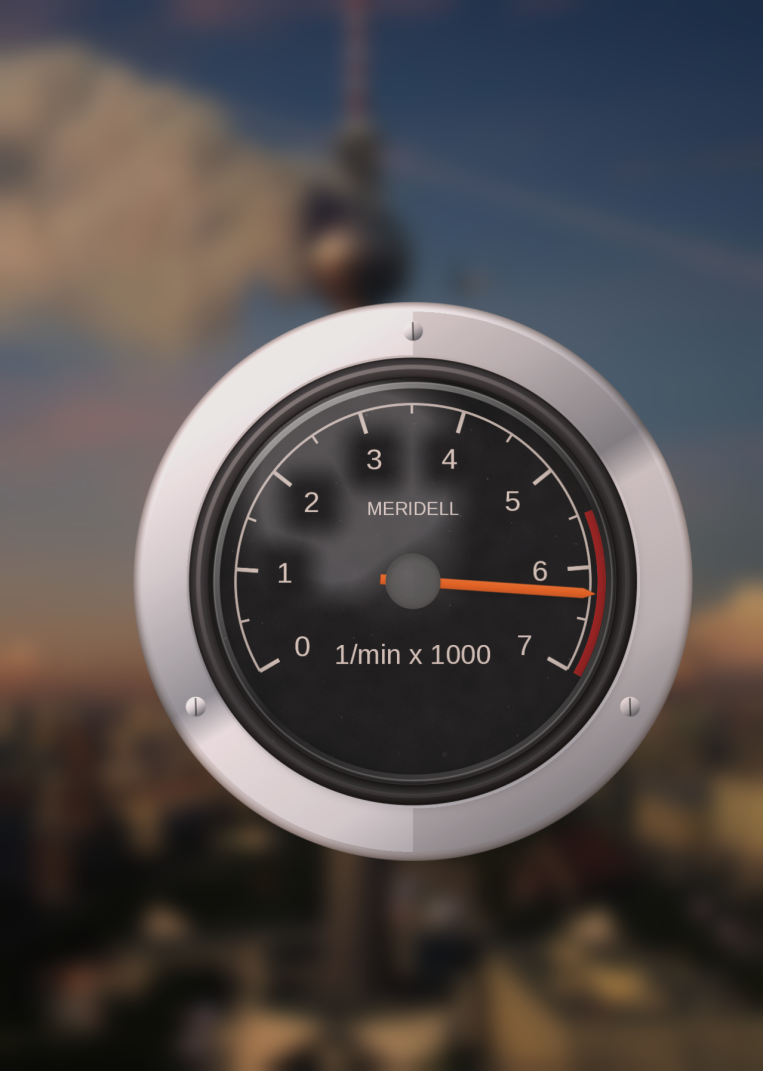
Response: 6250 rpm
